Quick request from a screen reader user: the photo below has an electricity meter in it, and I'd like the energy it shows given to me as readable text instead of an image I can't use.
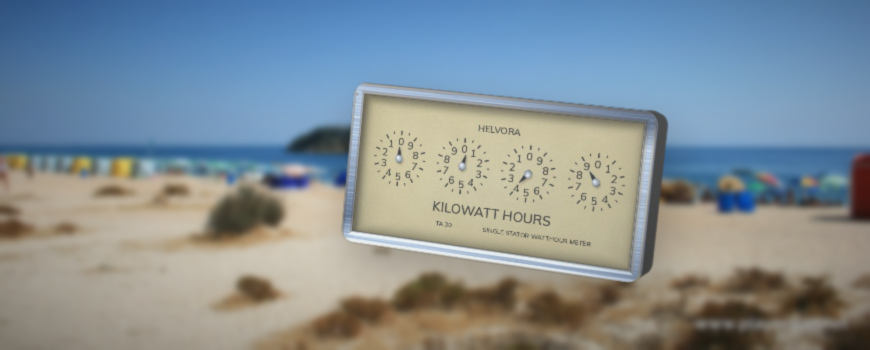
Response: 39 kWh
